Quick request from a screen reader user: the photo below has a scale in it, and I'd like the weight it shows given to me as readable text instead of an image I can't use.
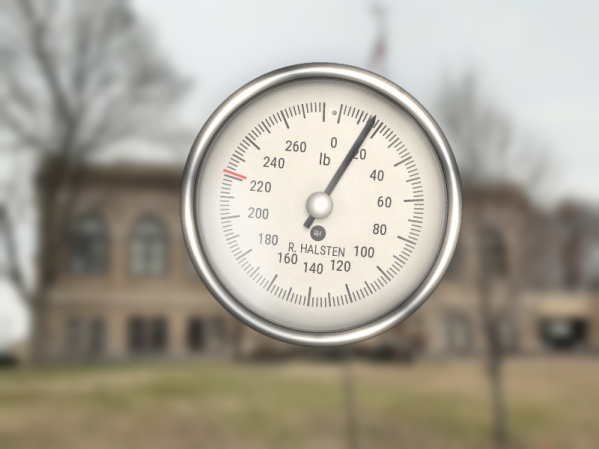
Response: 16 lb
